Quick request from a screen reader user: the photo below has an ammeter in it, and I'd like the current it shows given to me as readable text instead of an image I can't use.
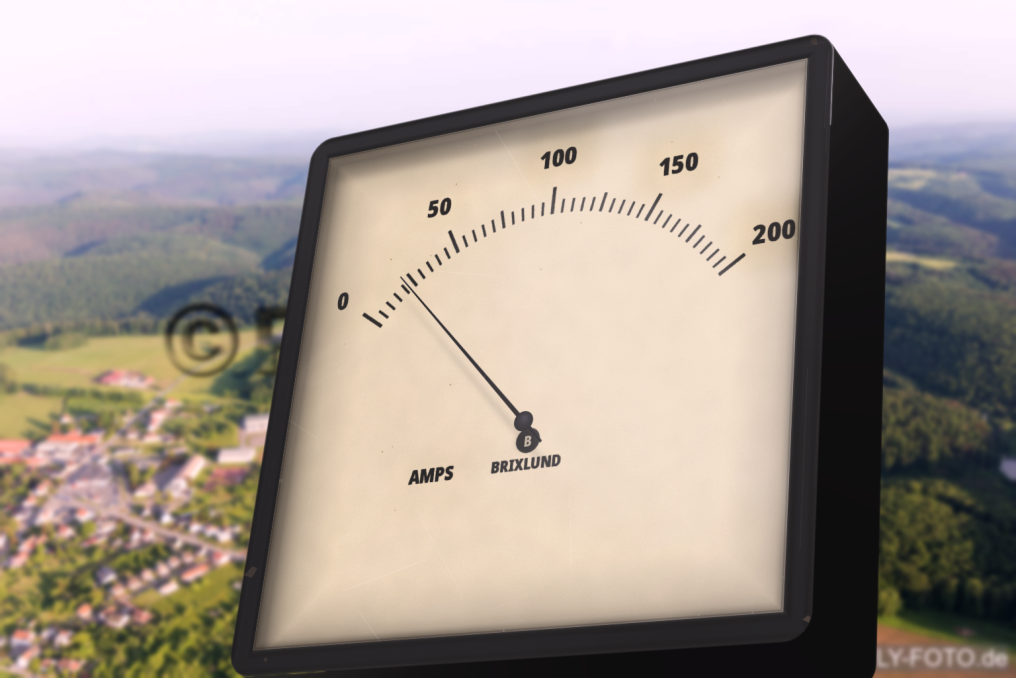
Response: 22.5 A
